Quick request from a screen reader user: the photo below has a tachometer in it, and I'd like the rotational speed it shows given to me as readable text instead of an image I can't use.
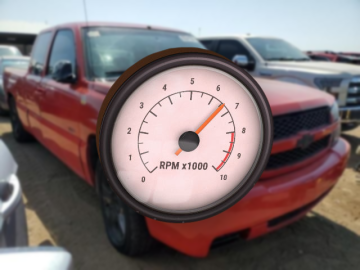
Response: 6500 rpm
